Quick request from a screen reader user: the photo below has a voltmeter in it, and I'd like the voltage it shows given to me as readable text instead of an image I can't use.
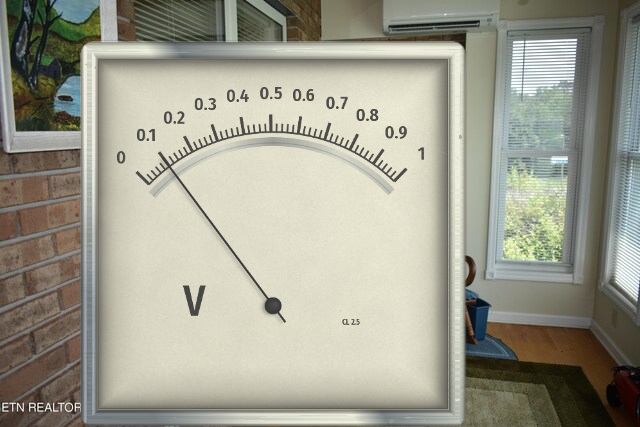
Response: 0.1 V
